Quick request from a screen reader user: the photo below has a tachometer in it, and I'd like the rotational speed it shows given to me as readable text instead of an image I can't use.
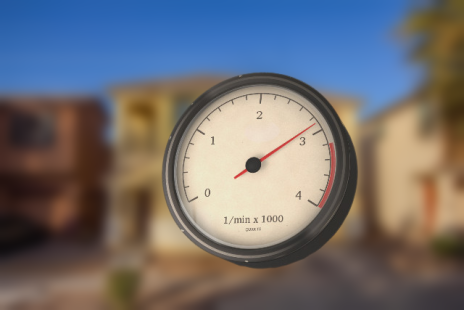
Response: 2900 rpm
